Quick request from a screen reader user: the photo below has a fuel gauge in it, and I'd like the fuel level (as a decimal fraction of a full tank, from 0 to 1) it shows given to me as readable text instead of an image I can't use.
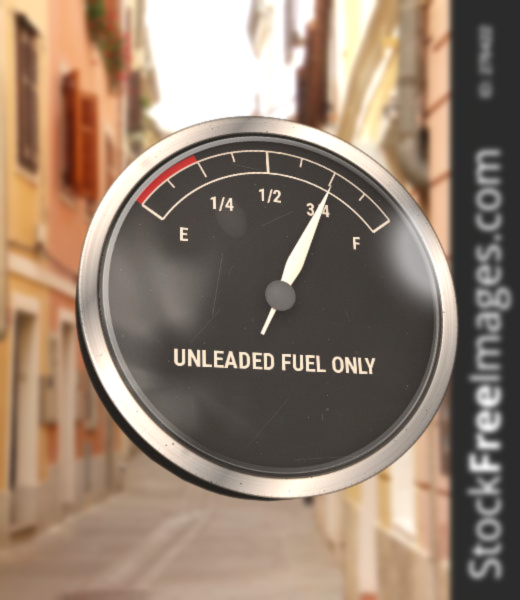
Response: 0.75
